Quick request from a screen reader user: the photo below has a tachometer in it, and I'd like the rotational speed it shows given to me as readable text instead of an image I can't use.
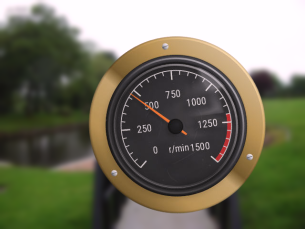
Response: 475 rpm
